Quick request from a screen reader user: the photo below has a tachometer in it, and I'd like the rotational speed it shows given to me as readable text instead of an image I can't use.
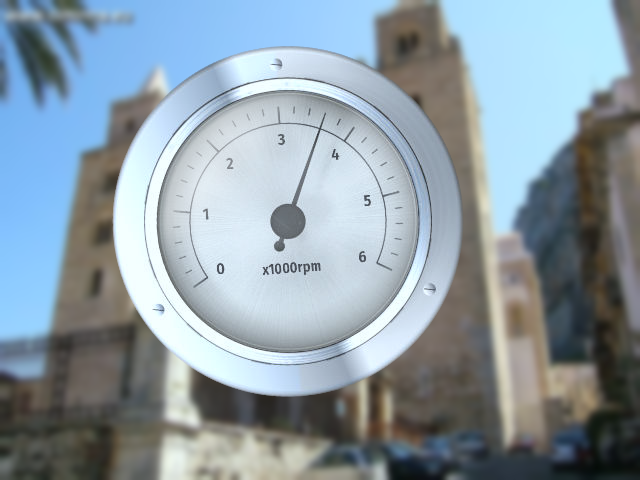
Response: 3600 rpm
